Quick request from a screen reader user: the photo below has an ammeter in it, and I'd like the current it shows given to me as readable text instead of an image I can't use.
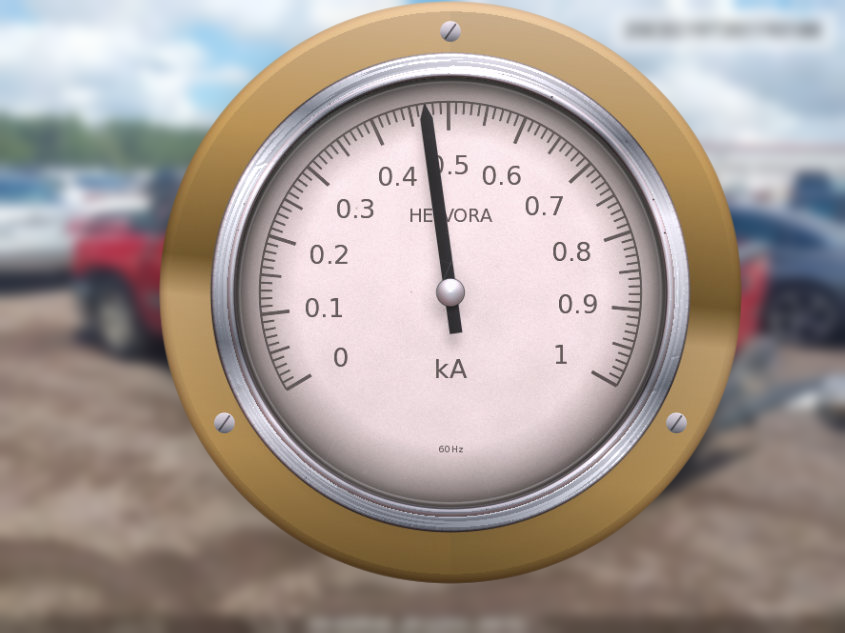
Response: 0.47 kA
